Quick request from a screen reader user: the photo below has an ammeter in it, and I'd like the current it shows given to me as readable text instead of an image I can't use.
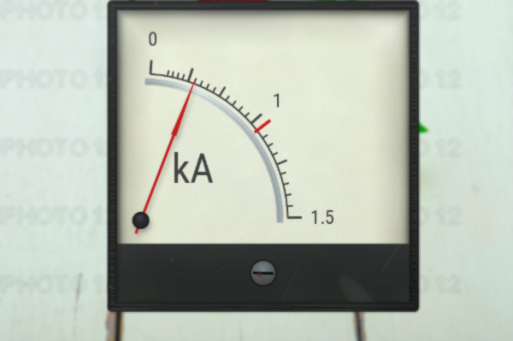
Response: 0.55 kA
